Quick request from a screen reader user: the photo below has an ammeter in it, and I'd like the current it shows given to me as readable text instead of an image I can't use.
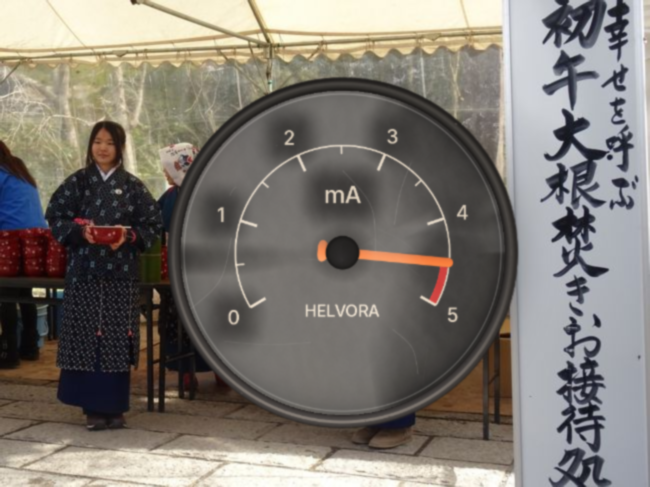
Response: 4.5 mA
